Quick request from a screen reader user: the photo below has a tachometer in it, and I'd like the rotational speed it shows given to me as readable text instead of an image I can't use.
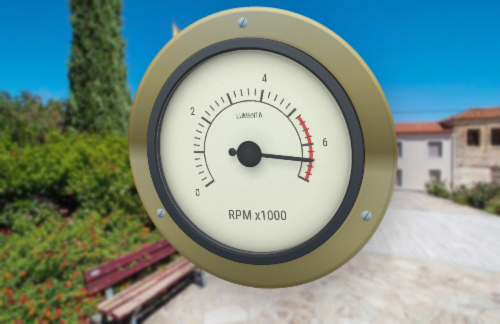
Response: 6400 rpm
